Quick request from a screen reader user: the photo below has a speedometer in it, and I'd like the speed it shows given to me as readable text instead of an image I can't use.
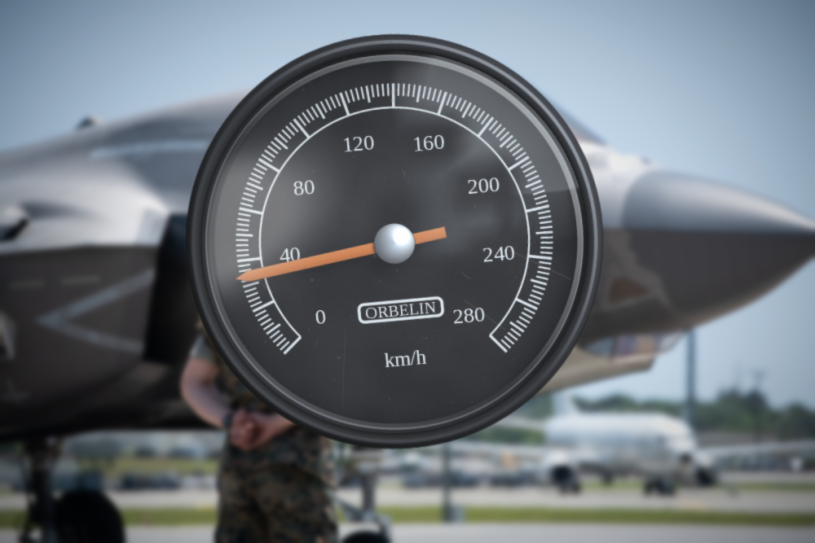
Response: 34 km/h
